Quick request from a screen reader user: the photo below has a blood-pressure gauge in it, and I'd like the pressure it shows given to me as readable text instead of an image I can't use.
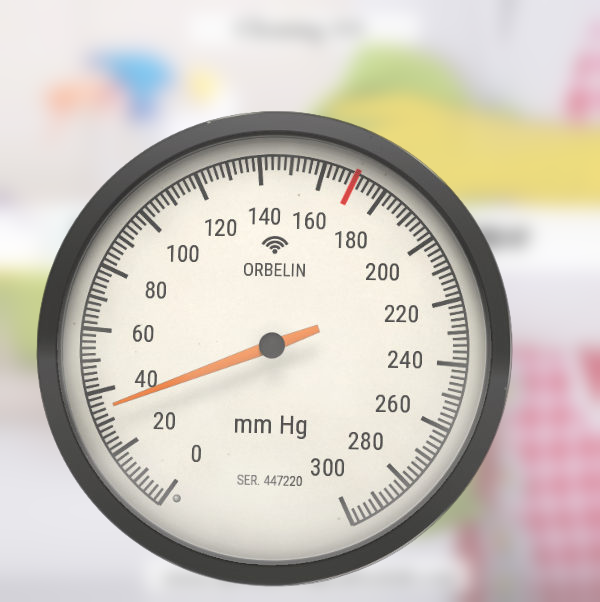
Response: 34 mmHg
